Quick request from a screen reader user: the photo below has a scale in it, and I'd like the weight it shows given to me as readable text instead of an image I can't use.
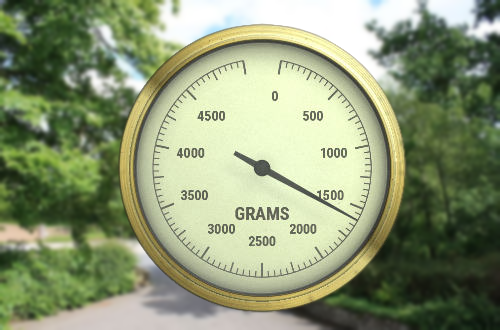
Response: 1600 g
